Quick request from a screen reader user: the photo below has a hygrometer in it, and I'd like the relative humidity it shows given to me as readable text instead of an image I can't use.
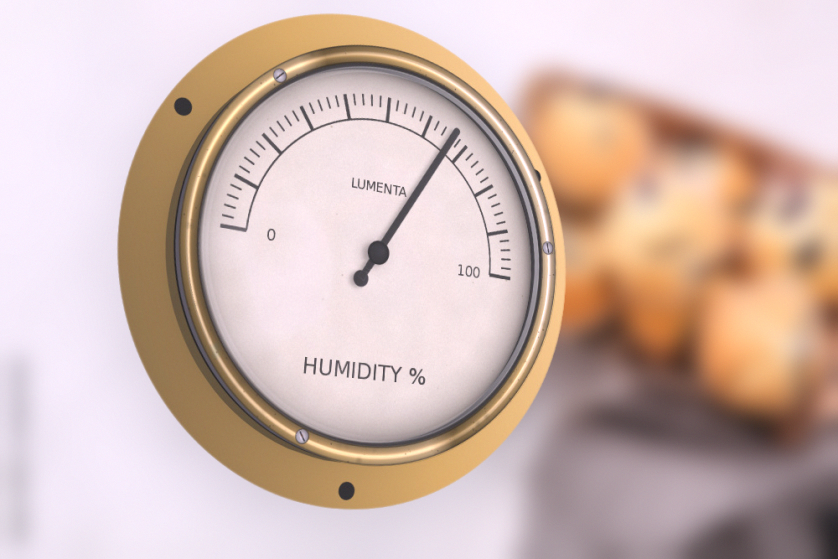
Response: 66 %
